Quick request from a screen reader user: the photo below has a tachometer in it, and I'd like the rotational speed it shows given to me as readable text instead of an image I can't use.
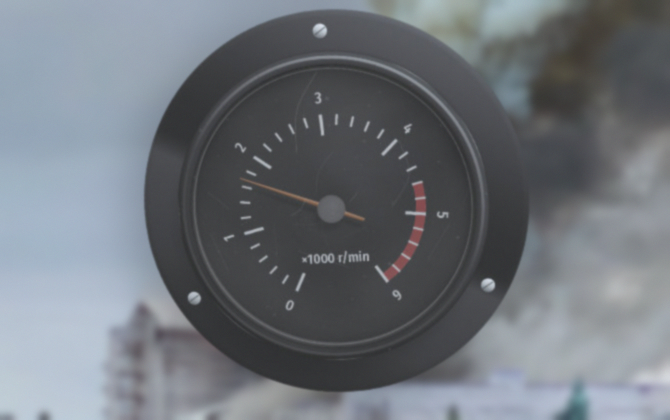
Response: 1700 rpm
